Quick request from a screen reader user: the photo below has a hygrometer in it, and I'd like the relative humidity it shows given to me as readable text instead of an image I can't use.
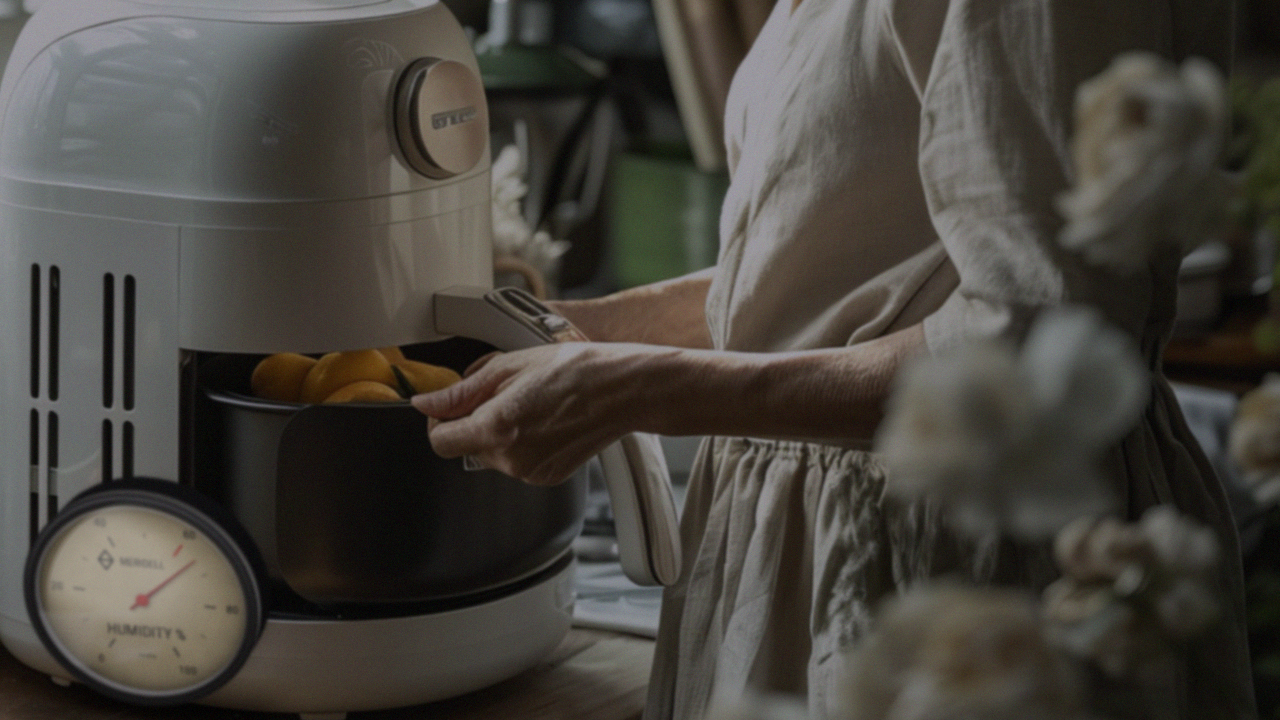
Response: 65 %
